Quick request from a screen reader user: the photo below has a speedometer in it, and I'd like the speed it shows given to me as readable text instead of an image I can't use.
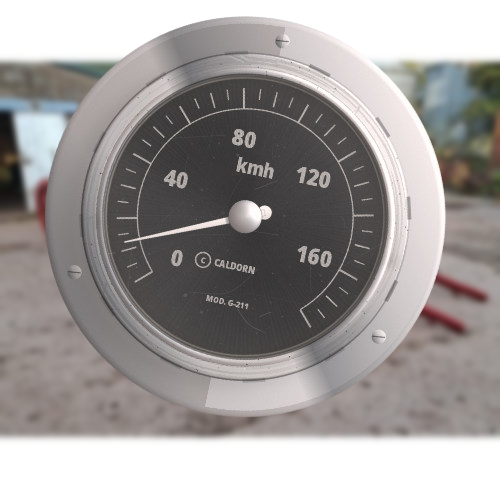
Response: 12.5 km/h
